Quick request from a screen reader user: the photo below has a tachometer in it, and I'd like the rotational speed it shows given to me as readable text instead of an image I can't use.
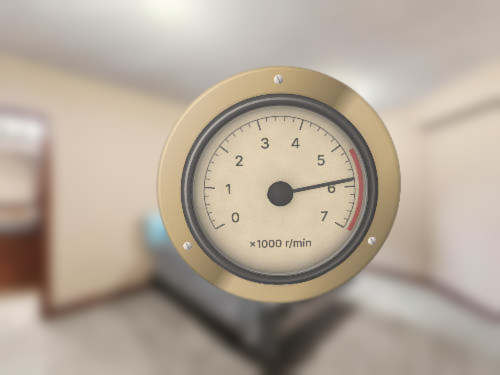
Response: 5800 rpm
